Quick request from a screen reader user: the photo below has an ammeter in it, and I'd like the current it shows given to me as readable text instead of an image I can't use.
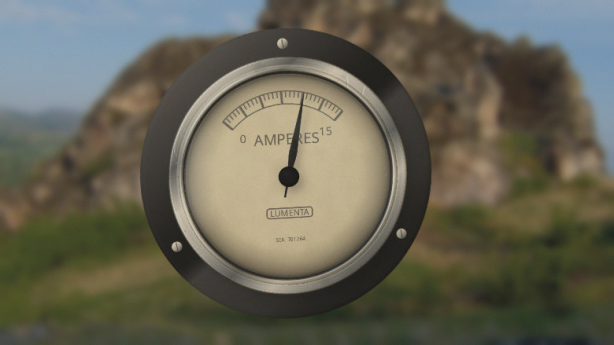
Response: 10 A
